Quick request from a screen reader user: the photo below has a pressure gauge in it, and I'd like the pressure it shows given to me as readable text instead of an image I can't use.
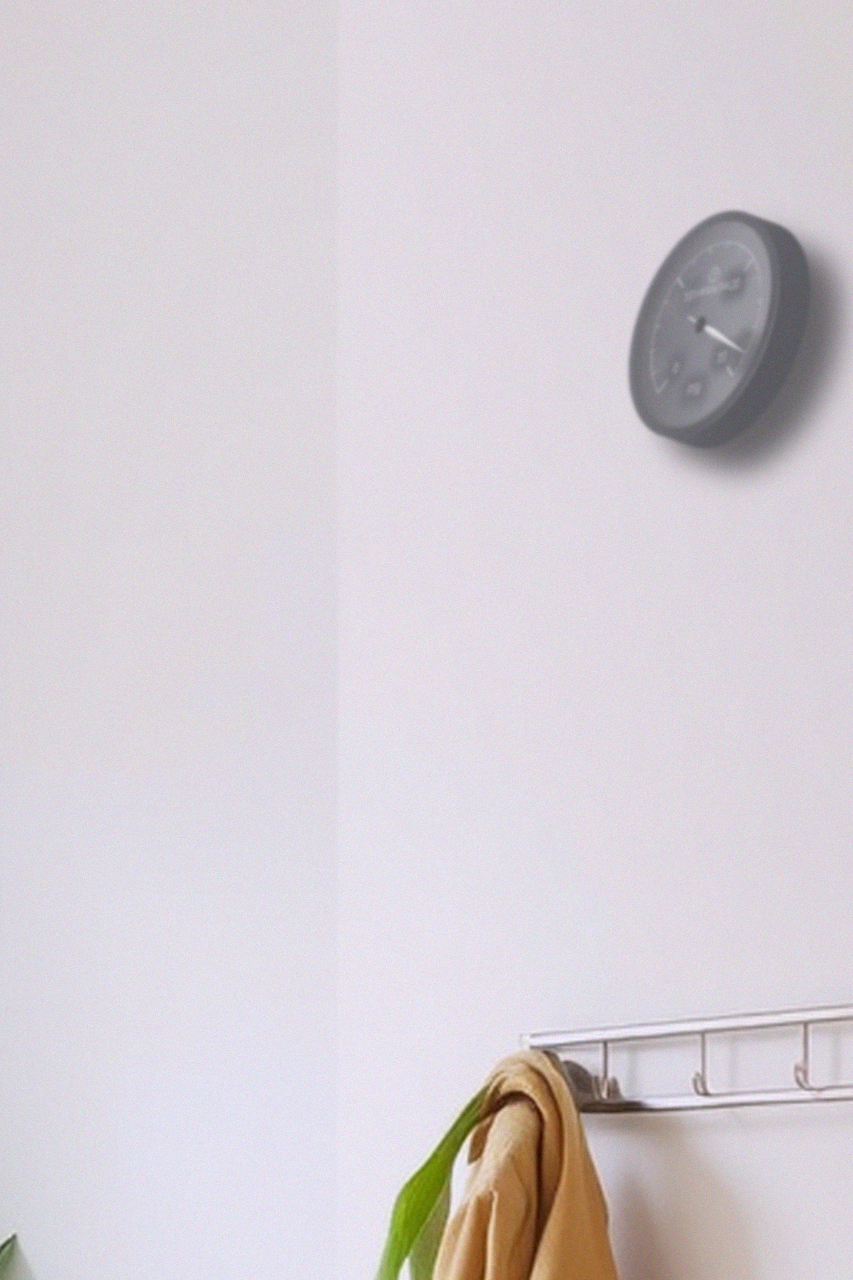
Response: 28 psi
